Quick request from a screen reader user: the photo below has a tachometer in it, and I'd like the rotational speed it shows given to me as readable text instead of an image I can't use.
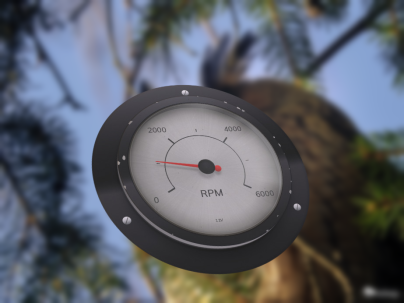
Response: 1000 rpm
